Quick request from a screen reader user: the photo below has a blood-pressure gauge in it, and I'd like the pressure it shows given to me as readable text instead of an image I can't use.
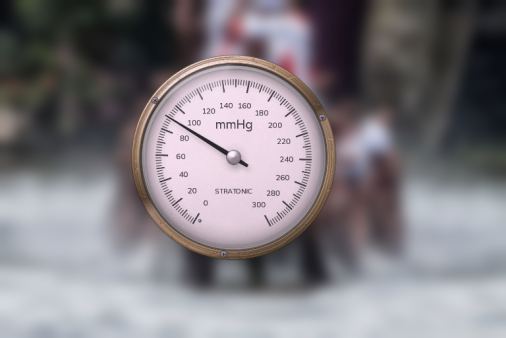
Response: 90 mmHg
